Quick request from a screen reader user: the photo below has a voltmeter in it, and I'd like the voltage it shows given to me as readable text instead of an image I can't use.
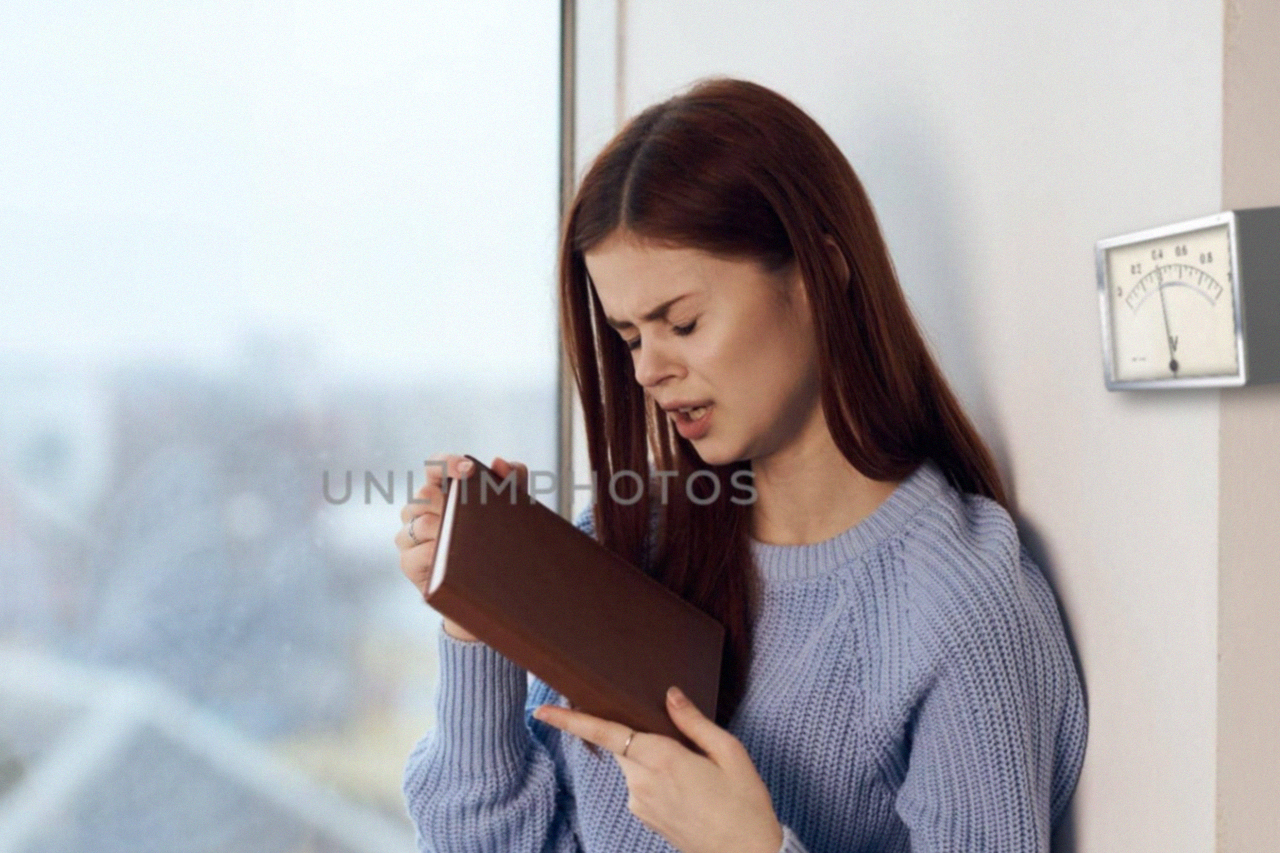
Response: 0.4 V
